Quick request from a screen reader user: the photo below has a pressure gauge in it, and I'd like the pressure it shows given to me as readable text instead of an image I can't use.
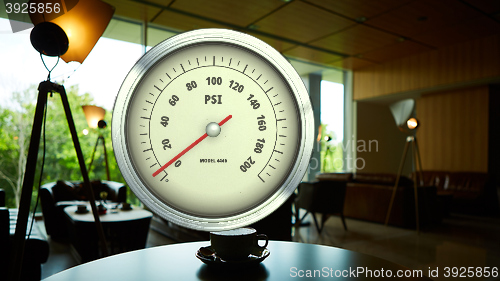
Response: 5 psi
